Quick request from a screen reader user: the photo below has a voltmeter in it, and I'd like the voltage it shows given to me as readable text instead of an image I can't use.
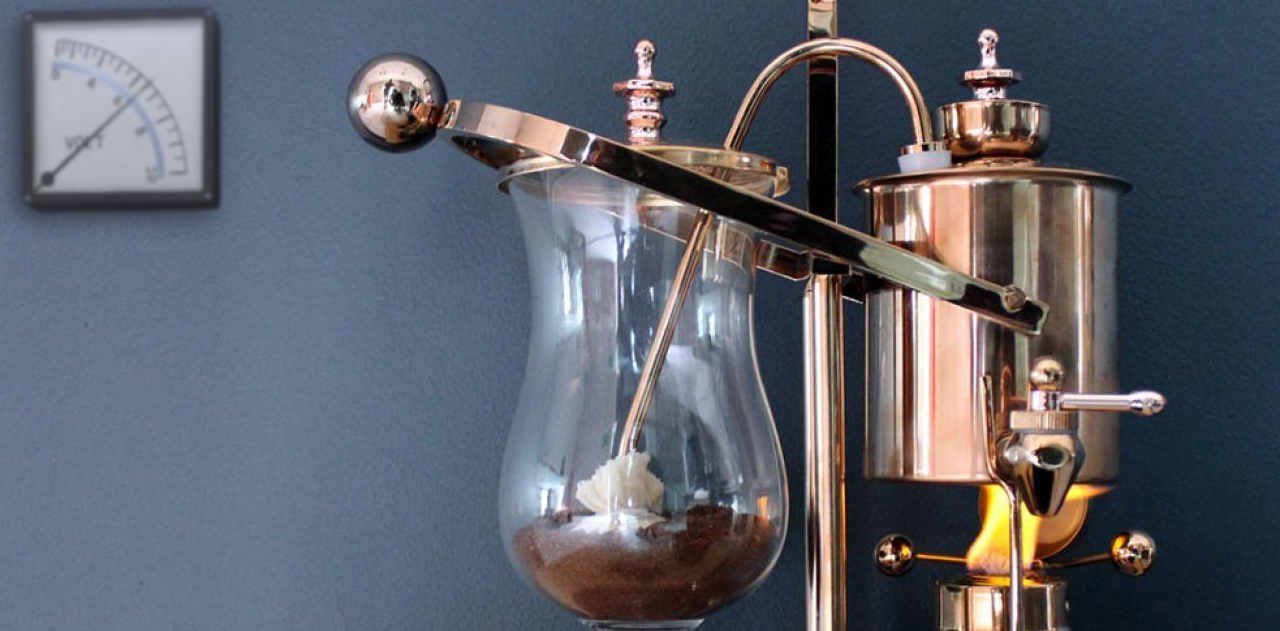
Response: 6.5 V
